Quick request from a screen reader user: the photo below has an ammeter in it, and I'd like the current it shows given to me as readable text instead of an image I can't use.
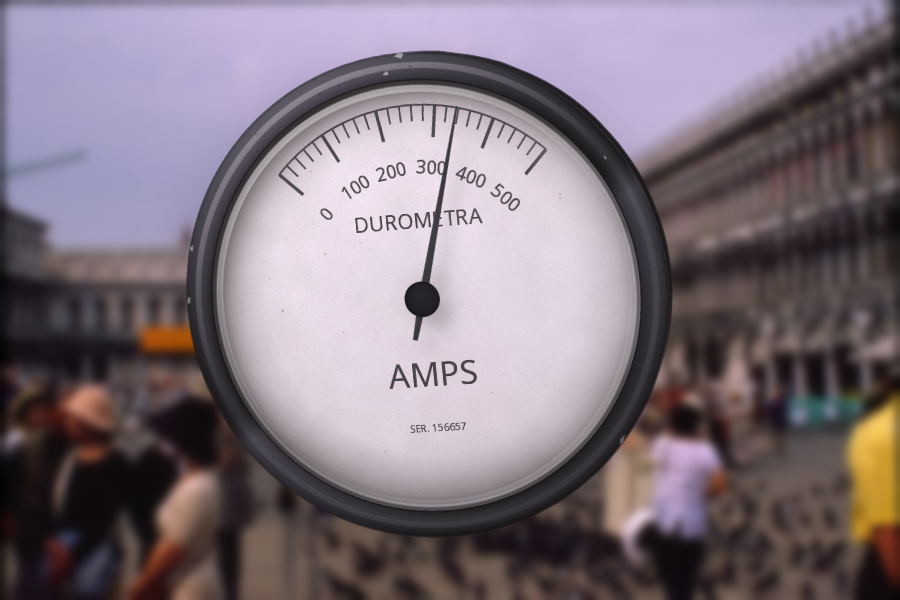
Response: 340 A
